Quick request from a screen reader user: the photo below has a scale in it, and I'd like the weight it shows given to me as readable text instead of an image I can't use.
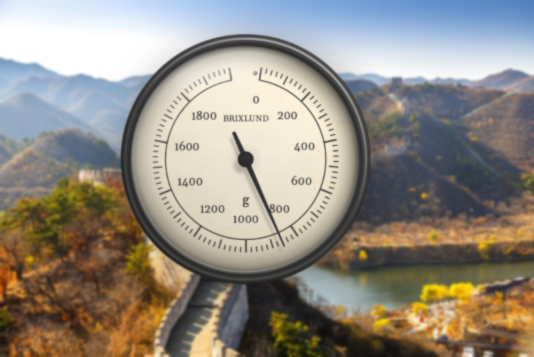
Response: 860 g
